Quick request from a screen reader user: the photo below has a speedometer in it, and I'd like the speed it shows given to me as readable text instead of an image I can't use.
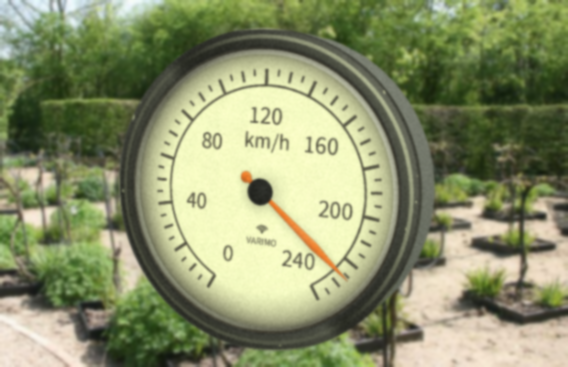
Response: 225 km/h
